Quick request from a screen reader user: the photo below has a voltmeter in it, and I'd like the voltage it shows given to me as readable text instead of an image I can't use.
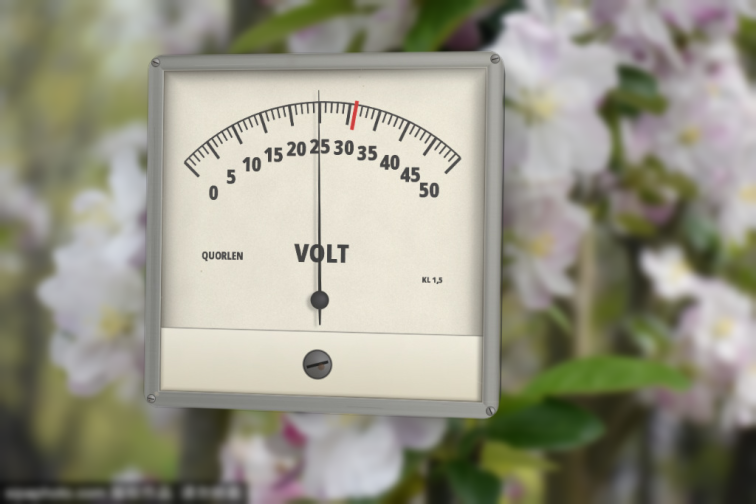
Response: 25 V
